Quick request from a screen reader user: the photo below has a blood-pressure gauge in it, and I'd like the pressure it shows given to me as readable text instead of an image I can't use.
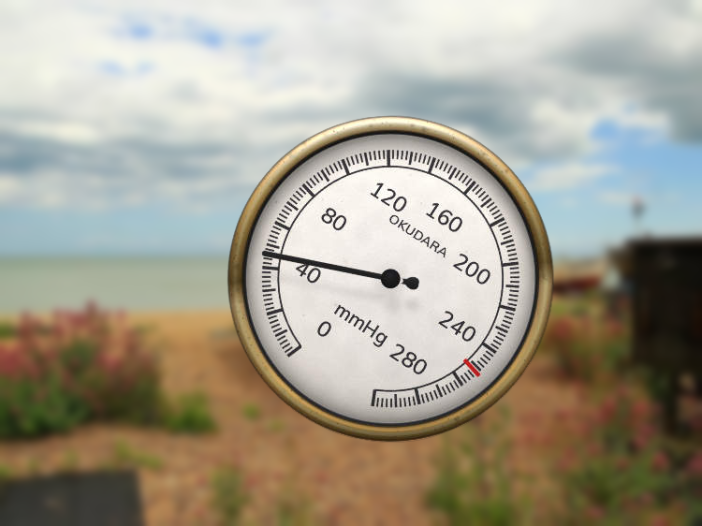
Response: 46 mmHg
